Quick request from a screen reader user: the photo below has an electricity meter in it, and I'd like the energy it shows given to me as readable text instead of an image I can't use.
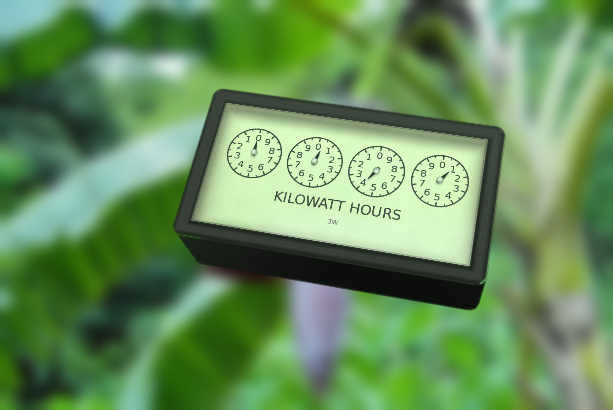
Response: 41 kWh
